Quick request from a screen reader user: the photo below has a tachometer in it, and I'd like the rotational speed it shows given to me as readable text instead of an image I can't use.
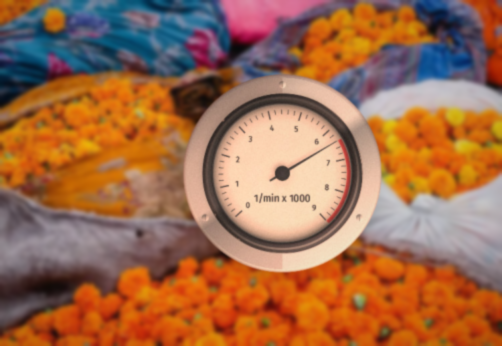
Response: 6400 rpm
